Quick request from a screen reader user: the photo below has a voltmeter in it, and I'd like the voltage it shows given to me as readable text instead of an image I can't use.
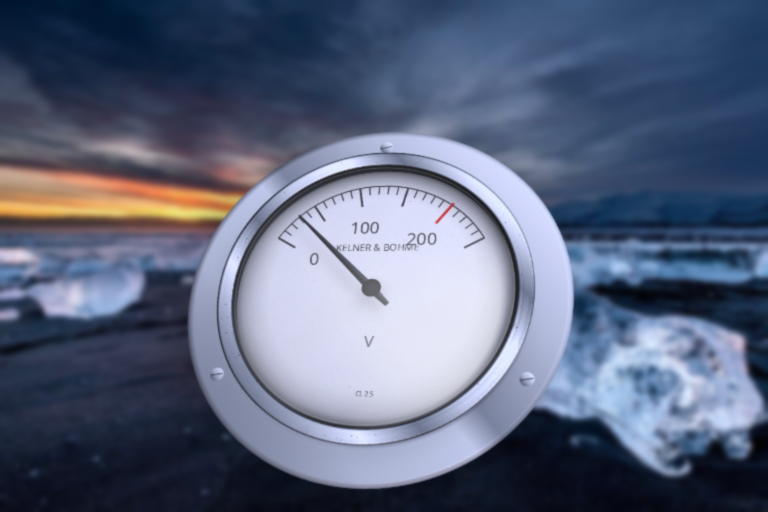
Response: 30 V
